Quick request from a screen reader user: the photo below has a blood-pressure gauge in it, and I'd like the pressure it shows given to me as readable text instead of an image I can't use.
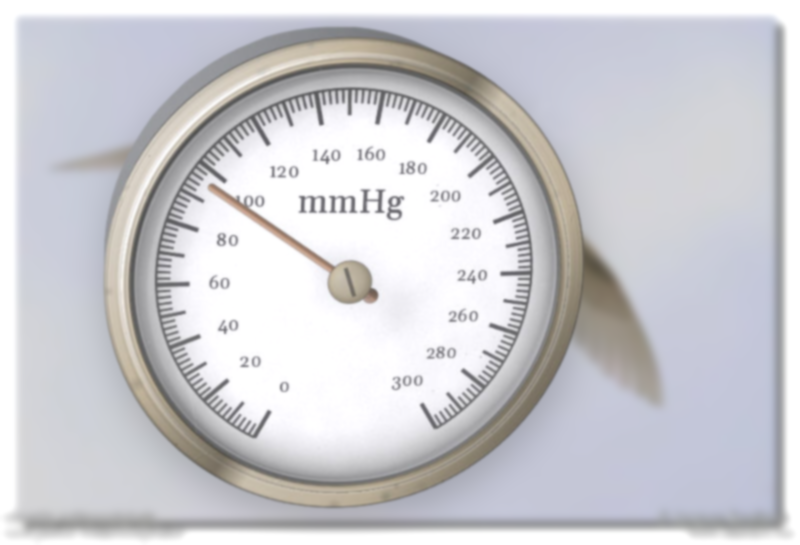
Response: 96 mmHg
